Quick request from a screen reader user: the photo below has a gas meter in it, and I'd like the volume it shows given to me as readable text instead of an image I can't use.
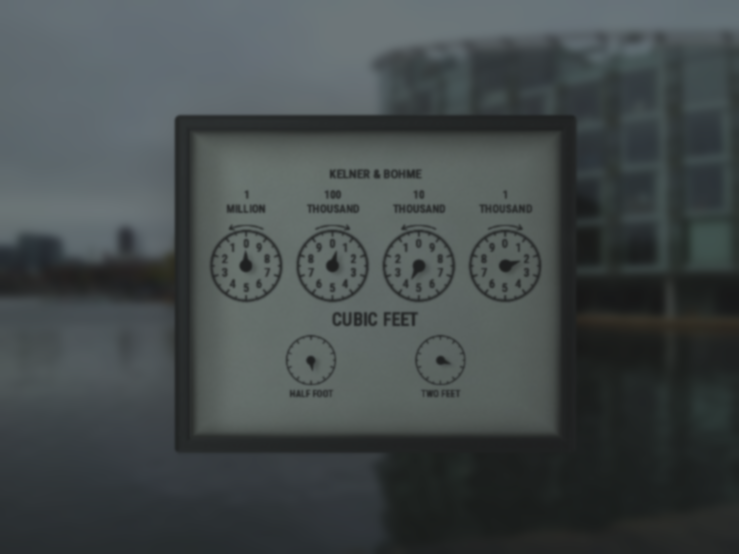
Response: 4200 ft³
